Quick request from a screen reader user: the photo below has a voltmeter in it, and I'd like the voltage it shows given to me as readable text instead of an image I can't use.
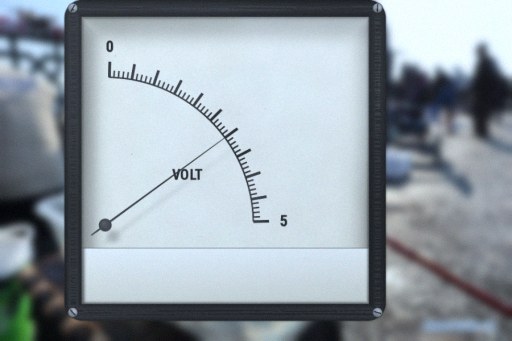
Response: 3 V
